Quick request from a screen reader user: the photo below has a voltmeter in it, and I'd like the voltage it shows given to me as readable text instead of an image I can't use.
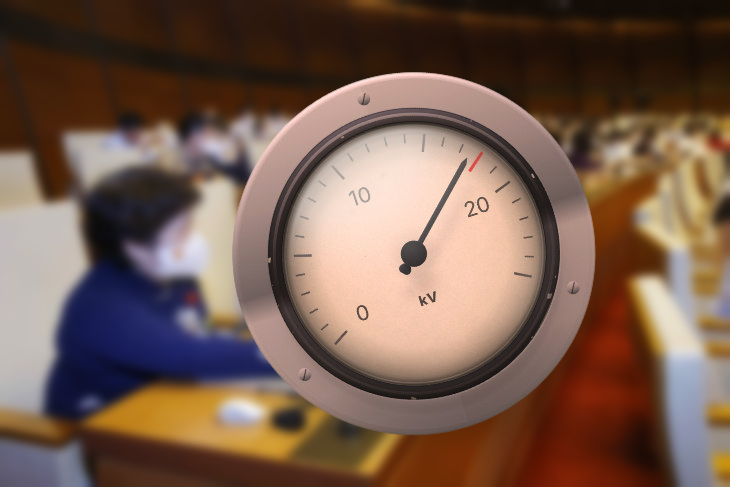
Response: 17.5 kV
